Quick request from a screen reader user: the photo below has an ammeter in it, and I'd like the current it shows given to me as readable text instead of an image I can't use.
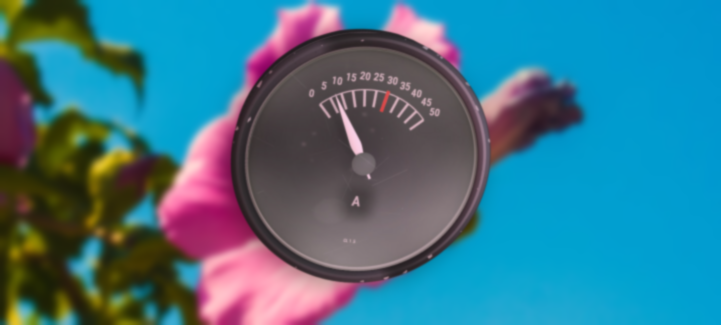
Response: 7.5 A
